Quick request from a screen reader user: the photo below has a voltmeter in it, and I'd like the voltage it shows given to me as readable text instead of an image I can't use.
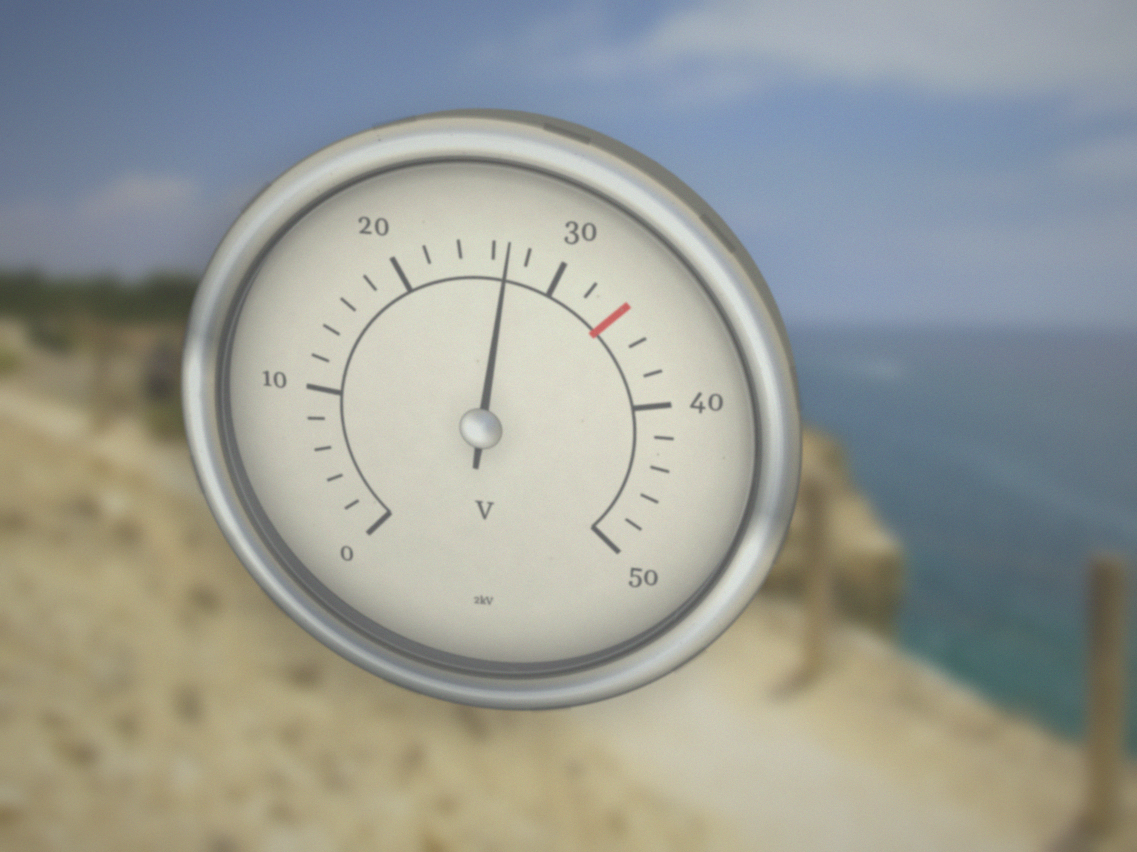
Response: 27 V
